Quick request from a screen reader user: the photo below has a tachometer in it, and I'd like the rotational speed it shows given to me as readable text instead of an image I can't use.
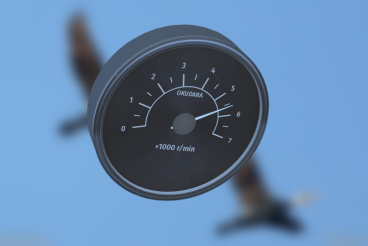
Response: 5500 rpm
